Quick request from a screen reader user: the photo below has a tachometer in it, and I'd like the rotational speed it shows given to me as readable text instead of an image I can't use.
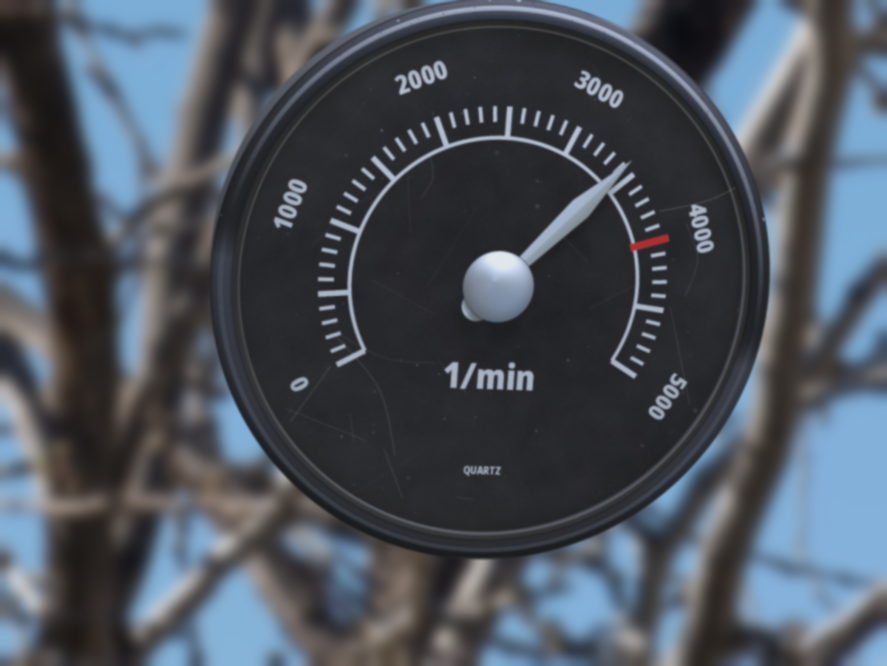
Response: 3400 rpm
